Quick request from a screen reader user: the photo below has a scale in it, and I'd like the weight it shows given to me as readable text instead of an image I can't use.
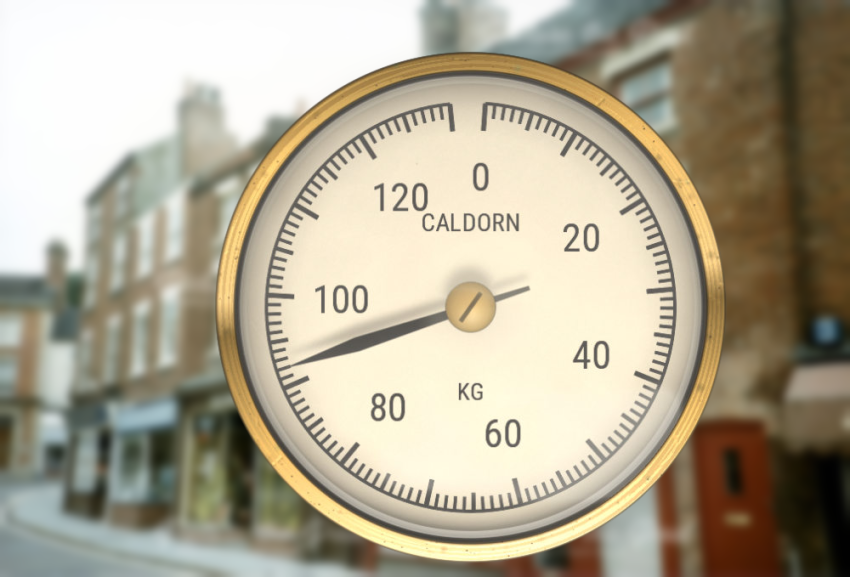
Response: 92 kg
